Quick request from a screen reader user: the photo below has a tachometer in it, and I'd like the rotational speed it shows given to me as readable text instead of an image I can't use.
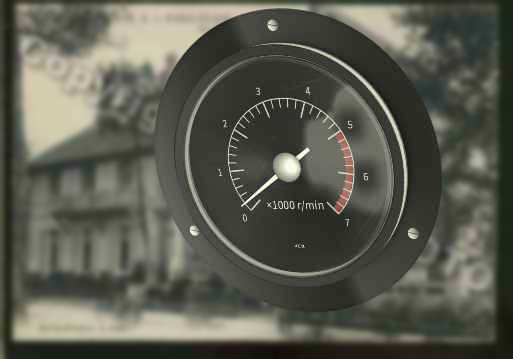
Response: 200 rpm
